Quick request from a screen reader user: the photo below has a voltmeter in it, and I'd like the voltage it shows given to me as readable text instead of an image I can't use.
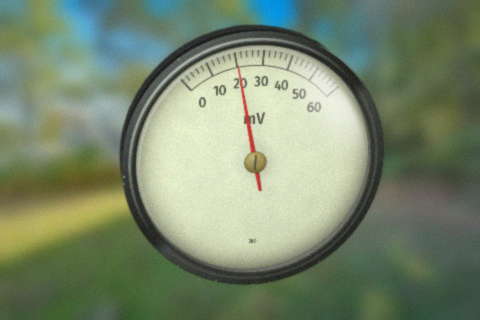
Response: 20 mV
